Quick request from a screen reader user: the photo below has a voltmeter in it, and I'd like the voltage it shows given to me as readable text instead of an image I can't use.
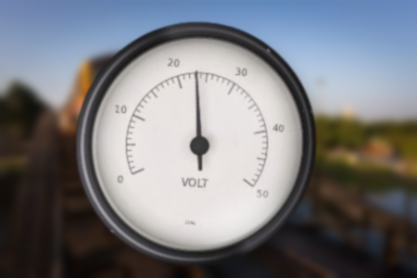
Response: 23 V
